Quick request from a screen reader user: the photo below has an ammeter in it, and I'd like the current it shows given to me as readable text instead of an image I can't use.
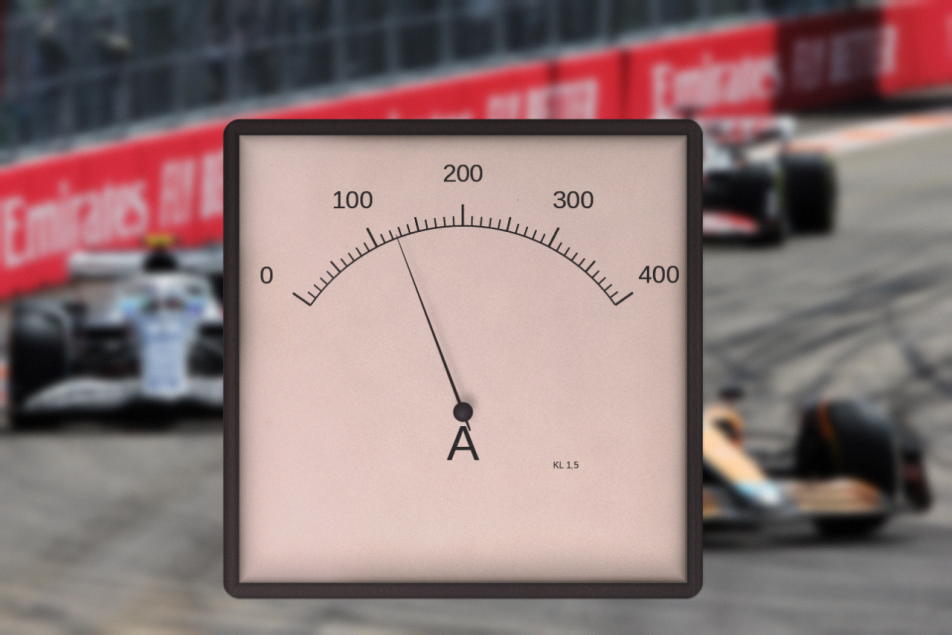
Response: 125 A
